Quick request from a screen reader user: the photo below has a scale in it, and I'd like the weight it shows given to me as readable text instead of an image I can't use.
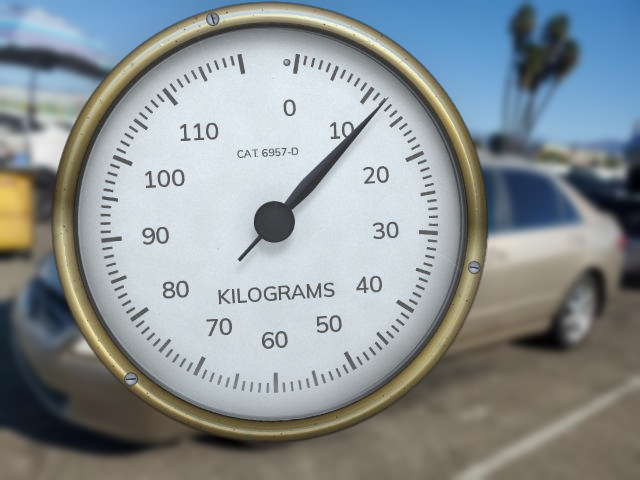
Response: 12 kg
